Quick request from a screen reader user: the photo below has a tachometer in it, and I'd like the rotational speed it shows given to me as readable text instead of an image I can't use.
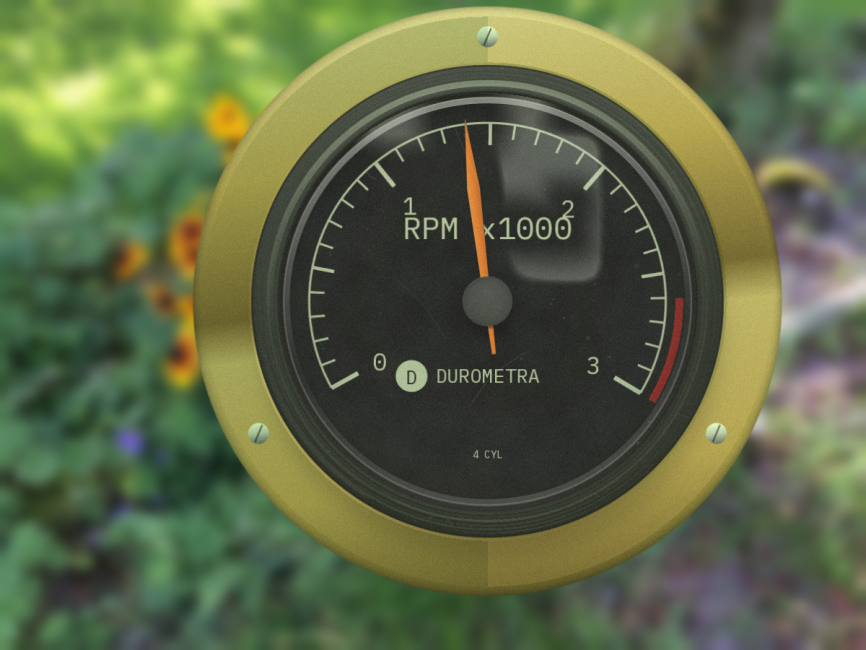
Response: 1400 rpm
